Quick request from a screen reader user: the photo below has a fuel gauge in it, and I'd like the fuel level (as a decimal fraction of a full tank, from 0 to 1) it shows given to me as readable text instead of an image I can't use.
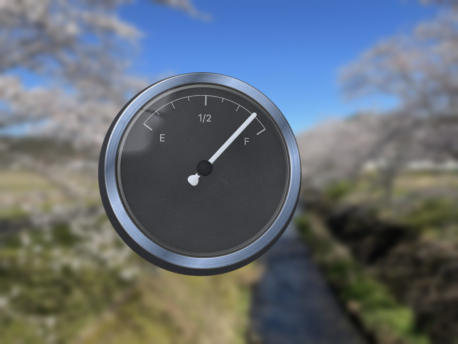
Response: 0.875
